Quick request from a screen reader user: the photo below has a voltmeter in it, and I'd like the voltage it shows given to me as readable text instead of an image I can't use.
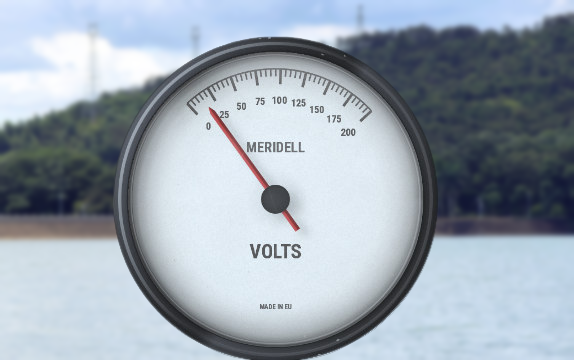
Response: 15 V
